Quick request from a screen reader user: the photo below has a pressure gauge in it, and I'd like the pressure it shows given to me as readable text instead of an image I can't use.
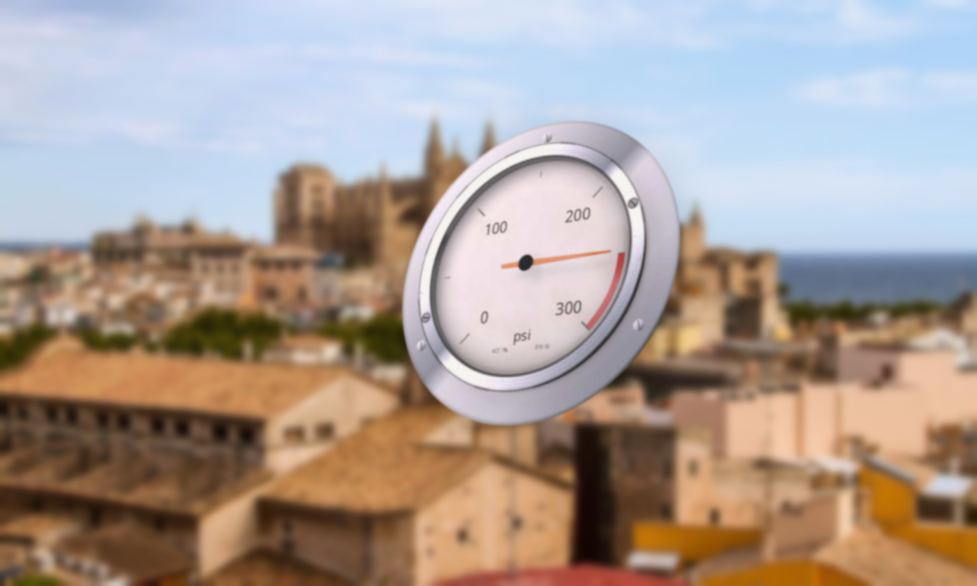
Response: 250 psi
